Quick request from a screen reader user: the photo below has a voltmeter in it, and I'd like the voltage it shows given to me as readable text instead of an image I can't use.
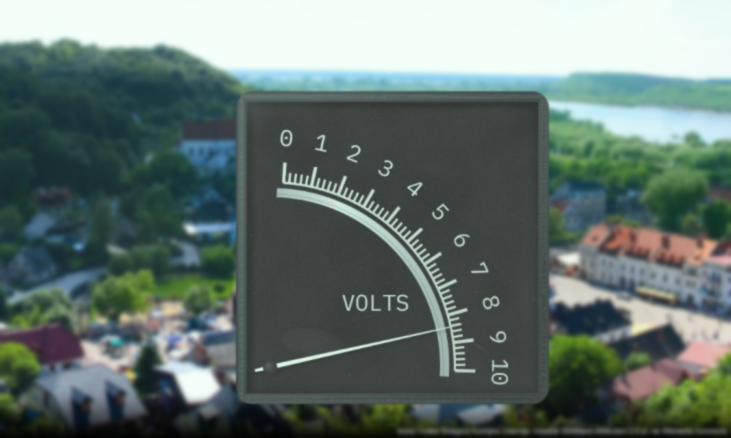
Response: 8.4 V
